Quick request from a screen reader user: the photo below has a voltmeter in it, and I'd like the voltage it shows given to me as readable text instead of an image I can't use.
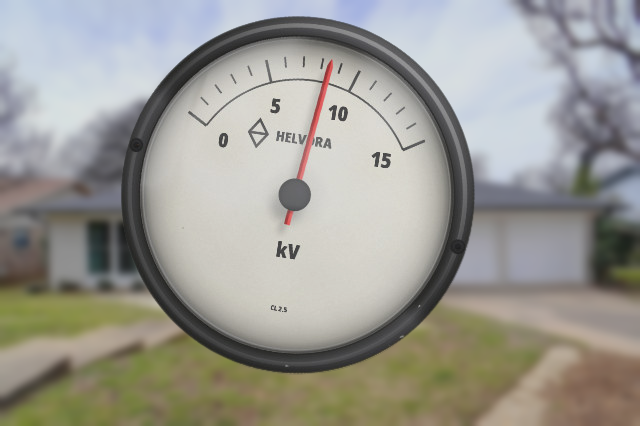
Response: 8.5 kV
